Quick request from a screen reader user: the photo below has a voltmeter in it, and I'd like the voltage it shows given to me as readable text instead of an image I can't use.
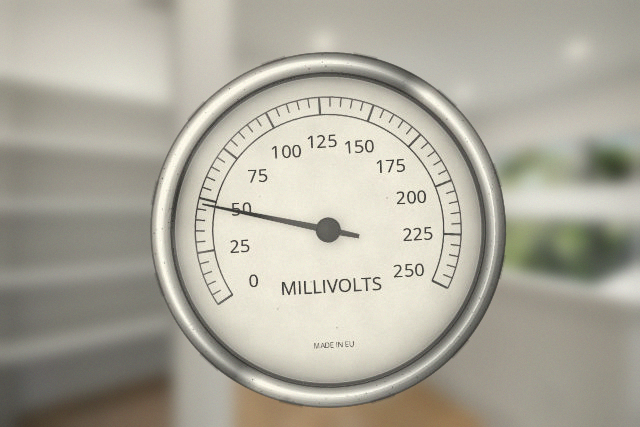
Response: 47.5 mV
